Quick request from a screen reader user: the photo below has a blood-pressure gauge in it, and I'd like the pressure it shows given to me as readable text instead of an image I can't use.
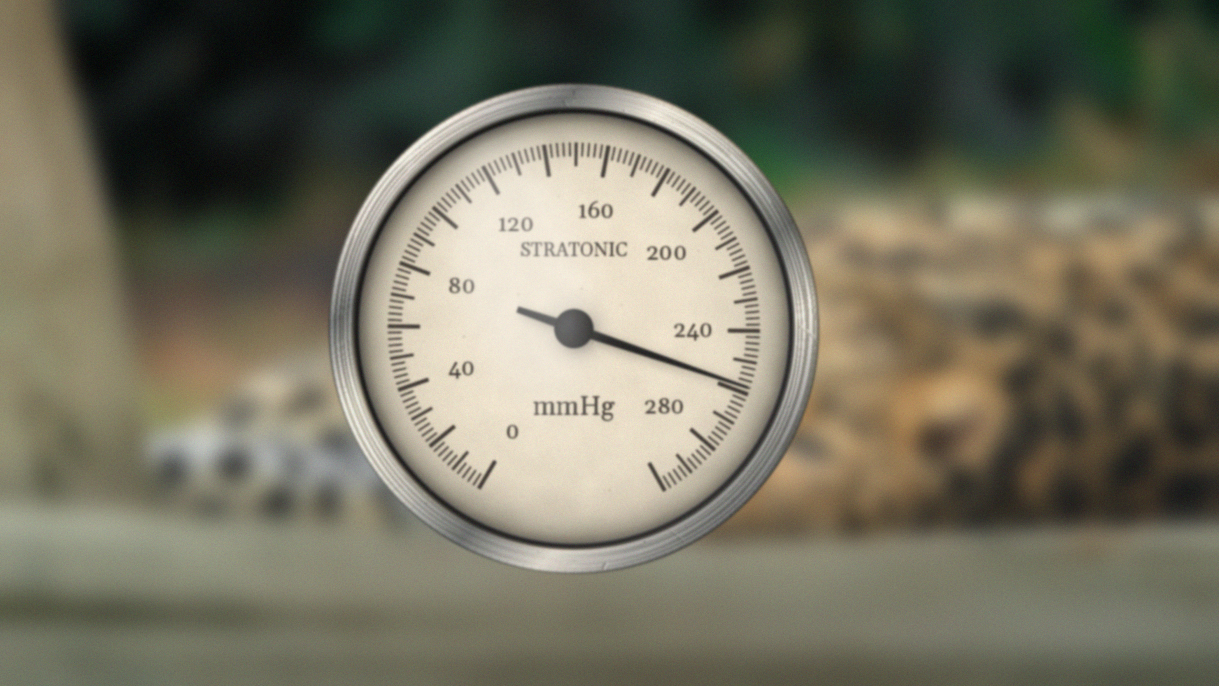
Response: 258 mmHg
